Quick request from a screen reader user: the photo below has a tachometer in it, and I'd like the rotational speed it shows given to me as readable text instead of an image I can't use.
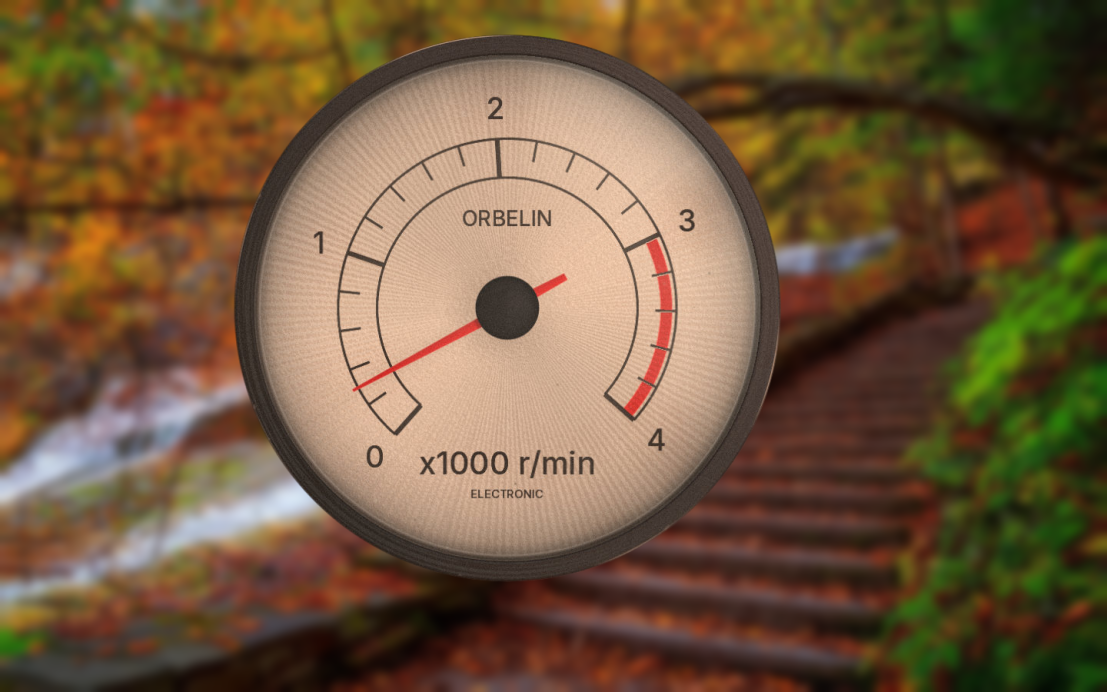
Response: 300 rpm
